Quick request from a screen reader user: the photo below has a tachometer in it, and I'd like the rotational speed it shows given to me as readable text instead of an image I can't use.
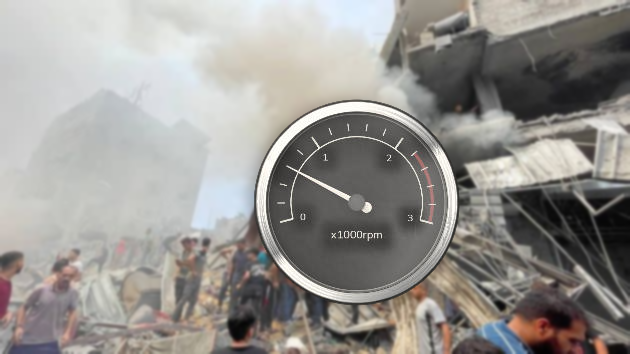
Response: 600 rpm
